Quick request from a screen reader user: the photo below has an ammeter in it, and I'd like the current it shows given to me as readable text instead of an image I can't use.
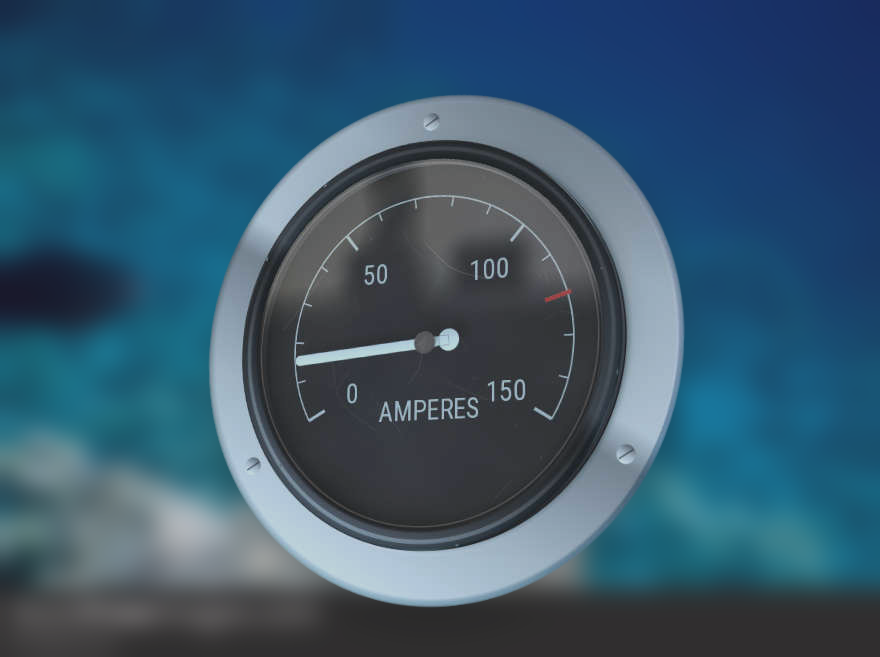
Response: 15 A
